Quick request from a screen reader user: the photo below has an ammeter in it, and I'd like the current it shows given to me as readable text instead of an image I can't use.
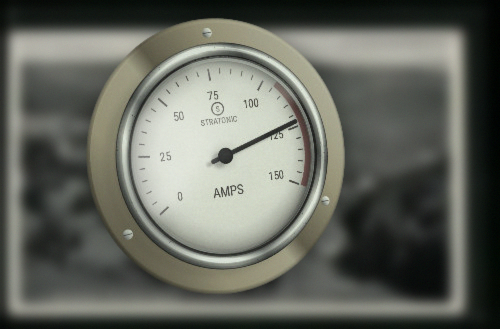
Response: 122.5 A
